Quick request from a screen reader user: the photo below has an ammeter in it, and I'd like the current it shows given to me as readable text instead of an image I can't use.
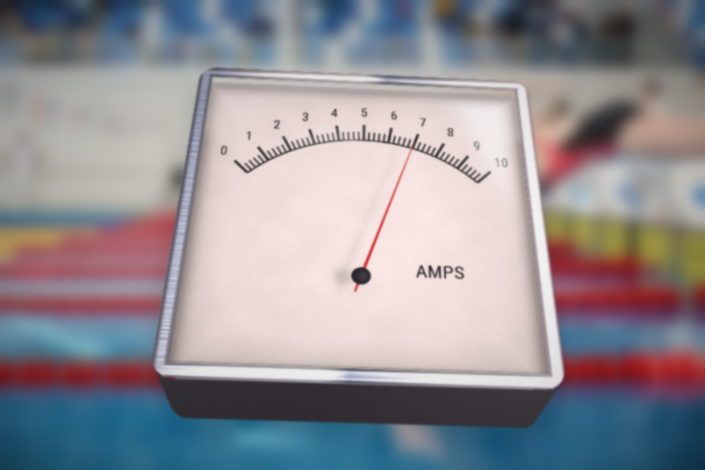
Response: 7 A
